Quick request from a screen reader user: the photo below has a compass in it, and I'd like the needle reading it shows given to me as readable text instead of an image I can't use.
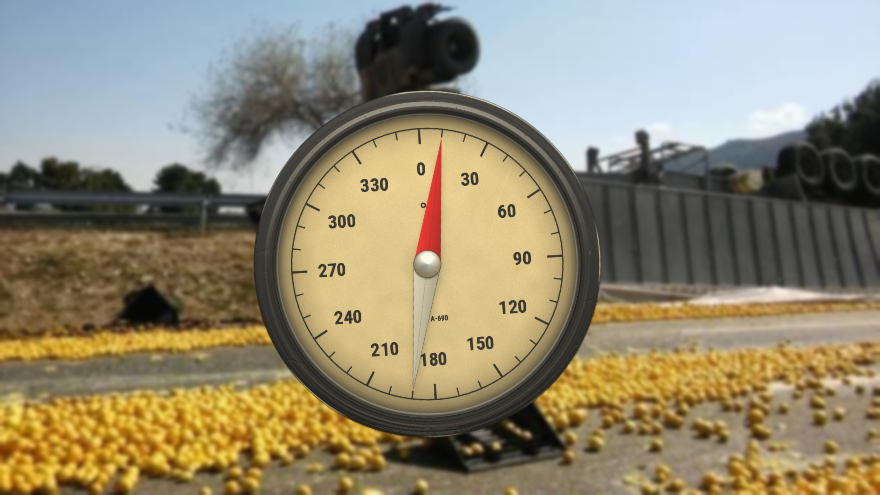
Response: 10 °
